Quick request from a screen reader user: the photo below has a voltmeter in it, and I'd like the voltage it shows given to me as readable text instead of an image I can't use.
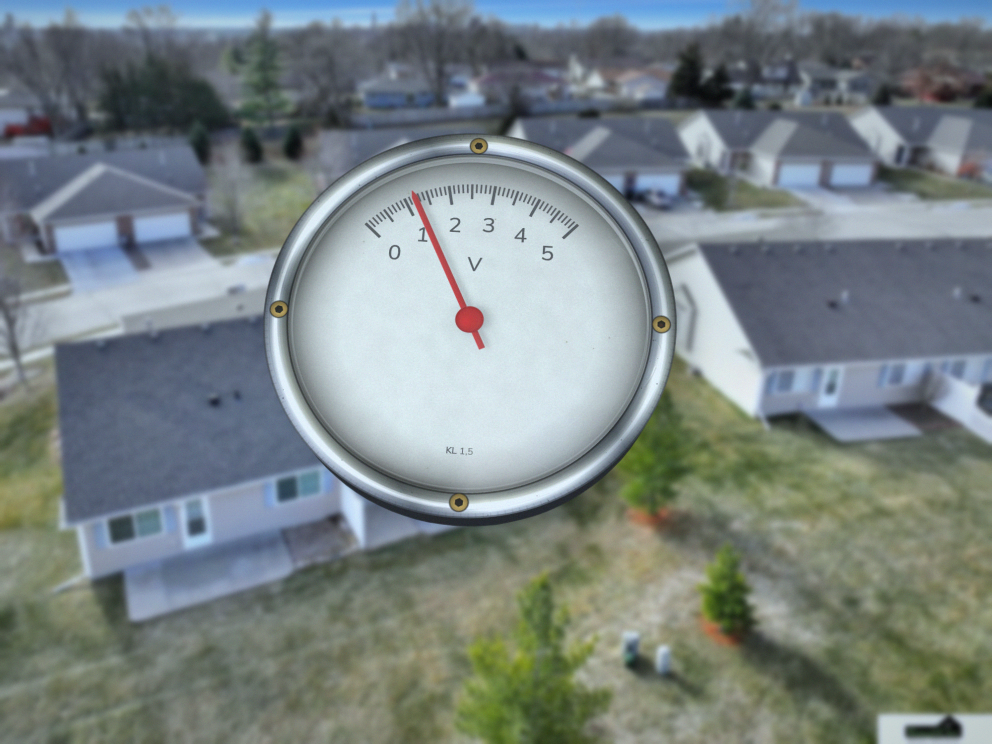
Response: 1.2 V
